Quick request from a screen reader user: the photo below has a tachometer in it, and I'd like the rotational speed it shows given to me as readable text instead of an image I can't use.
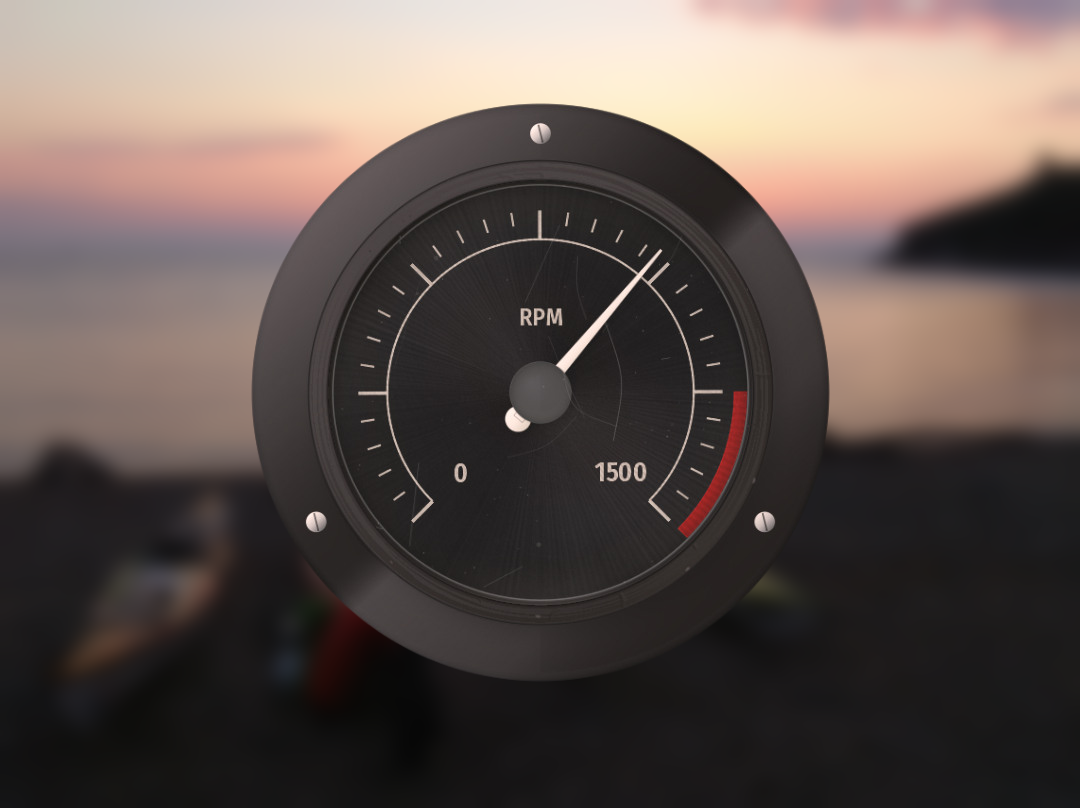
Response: 975 rpm
